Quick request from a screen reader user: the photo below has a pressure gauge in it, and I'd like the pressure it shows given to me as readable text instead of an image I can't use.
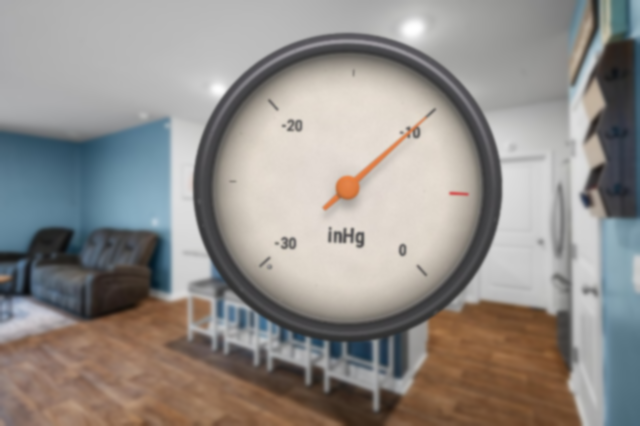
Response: -10 inHg
